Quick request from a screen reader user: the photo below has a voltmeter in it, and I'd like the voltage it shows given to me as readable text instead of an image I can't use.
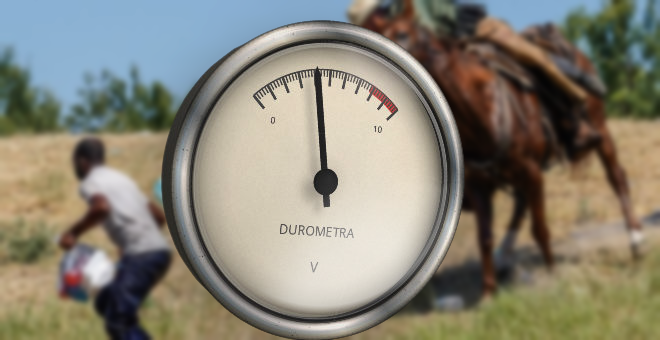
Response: 4 V
